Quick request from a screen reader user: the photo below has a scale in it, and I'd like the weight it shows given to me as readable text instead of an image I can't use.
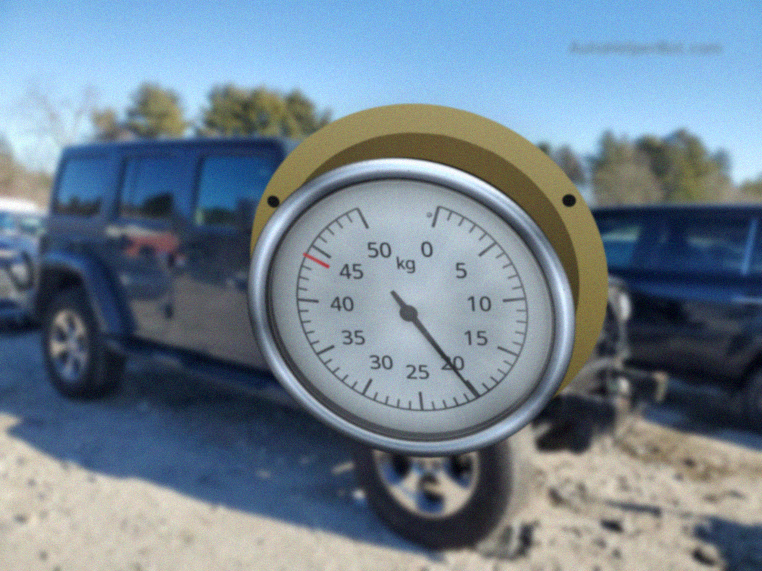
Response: 20 kg
